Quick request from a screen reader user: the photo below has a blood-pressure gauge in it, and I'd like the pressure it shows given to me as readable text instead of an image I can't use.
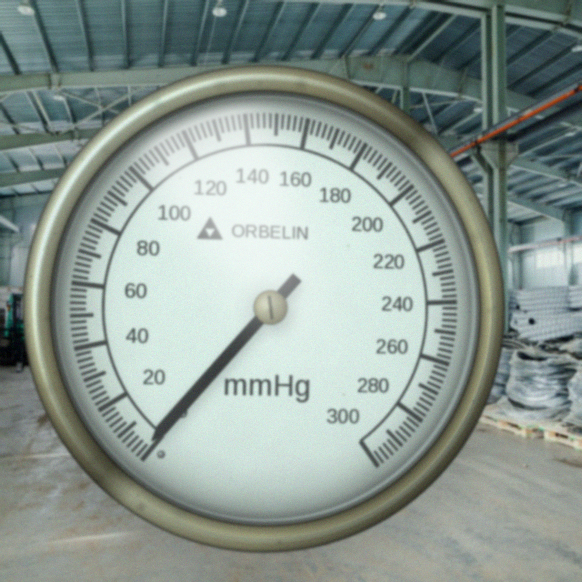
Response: 2 mmHg
